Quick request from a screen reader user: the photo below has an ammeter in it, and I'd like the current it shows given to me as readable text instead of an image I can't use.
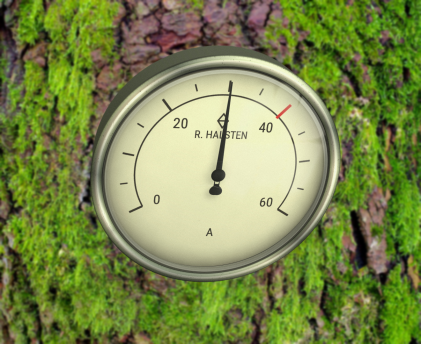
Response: 30 A
